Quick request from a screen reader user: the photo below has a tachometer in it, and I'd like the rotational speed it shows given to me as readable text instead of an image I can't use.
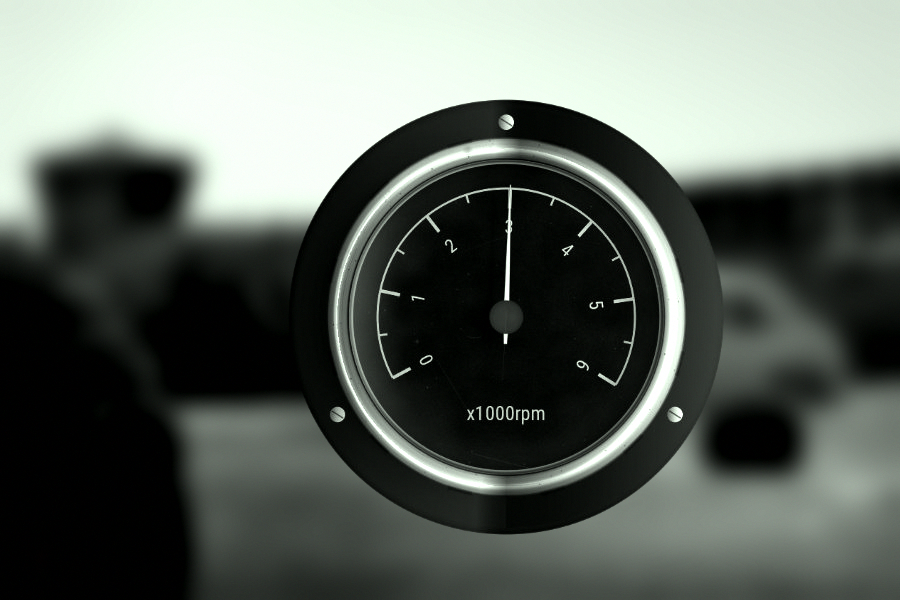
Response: 3000 rpm
